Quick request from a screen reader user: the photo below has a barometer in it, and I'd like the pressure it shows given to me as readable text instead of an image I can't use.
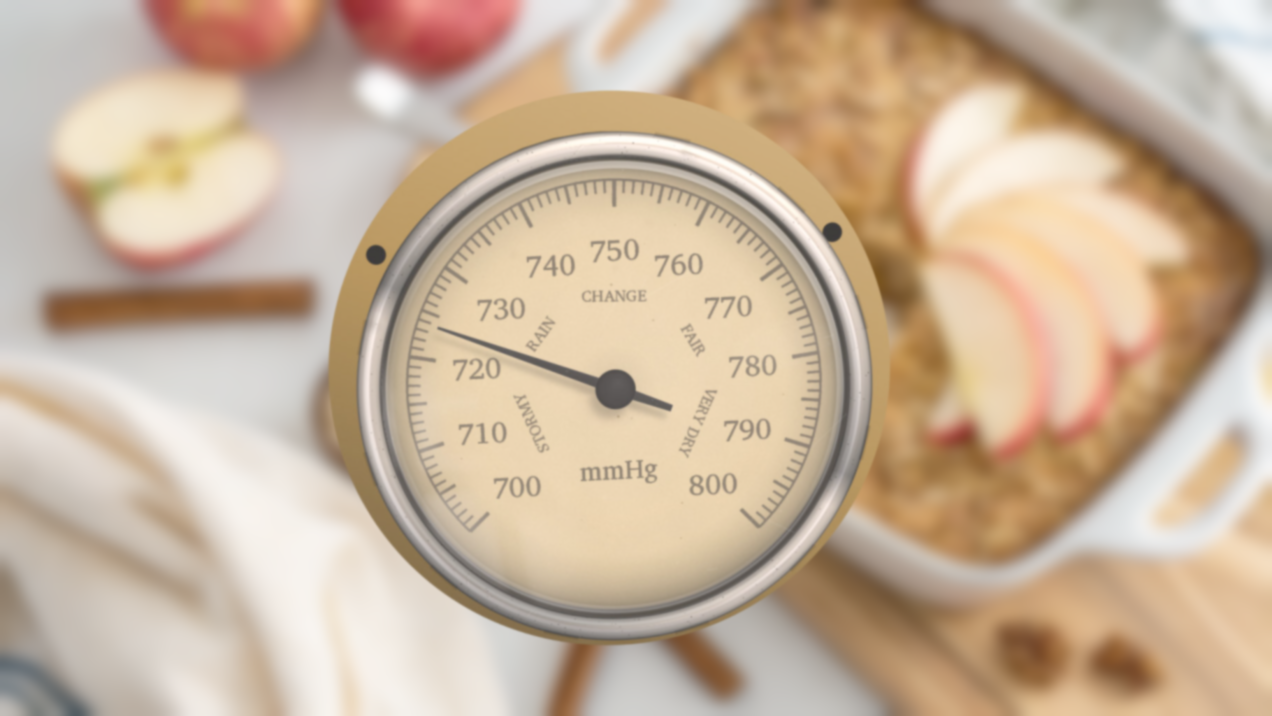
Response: 724 mmHg
